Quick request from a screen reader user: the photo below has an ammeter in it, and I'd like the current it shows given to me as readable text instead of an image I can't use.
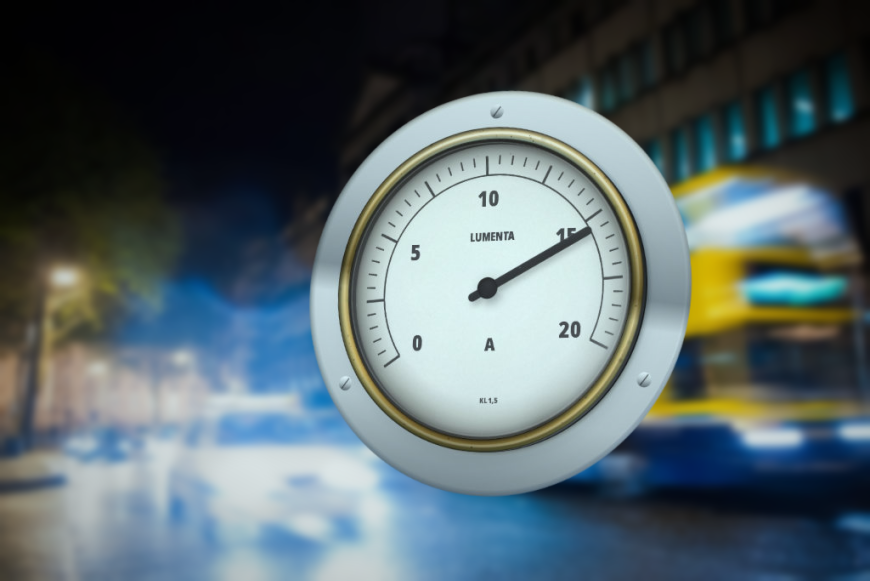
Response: 15.5 A
